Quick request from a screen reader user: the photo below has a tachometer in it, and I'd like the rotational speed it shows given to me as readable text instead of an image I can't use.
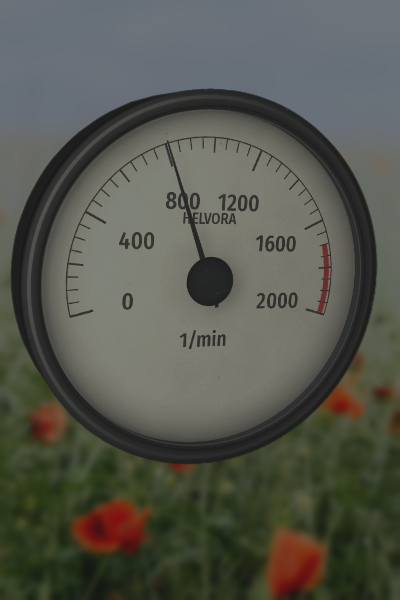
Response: 800 rpm
